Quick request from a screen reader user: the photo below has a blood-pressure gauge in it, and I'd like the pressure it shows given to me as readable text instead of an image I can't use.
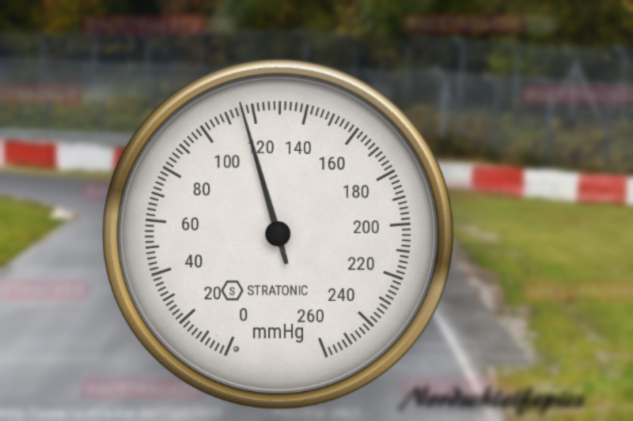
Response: 116 mmHg
